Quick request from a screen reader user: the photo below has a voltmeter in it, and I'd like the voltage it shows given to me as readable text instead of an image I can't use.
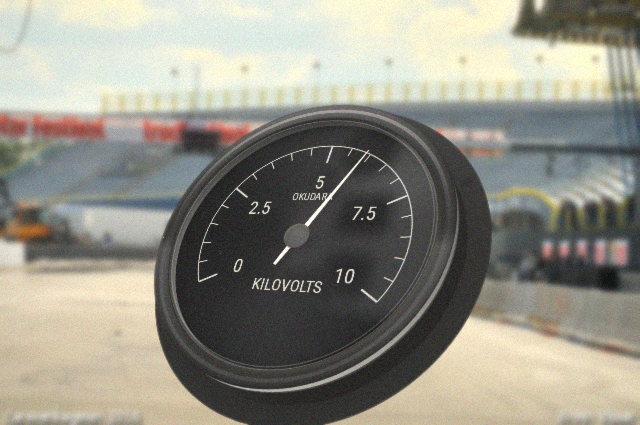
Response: 6 kV
